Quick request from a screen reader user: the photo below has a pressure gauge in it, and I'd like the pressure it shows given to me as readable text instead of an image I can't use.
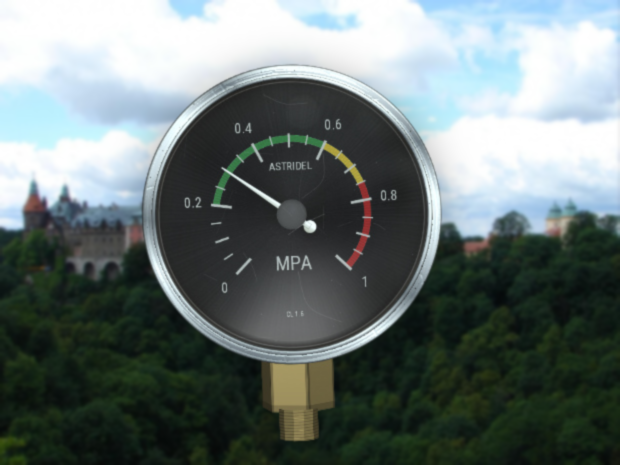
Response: 0.3 MPa
